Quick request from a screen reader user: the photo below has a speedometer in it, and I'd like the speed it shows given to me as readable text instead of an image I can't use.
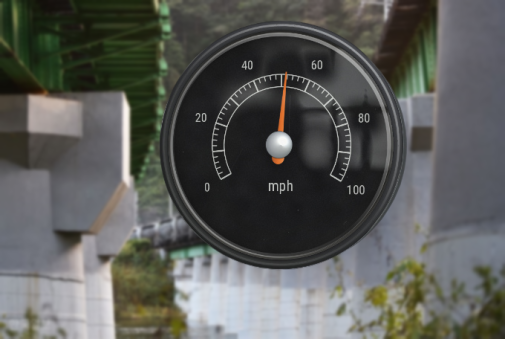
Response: 52 mph
